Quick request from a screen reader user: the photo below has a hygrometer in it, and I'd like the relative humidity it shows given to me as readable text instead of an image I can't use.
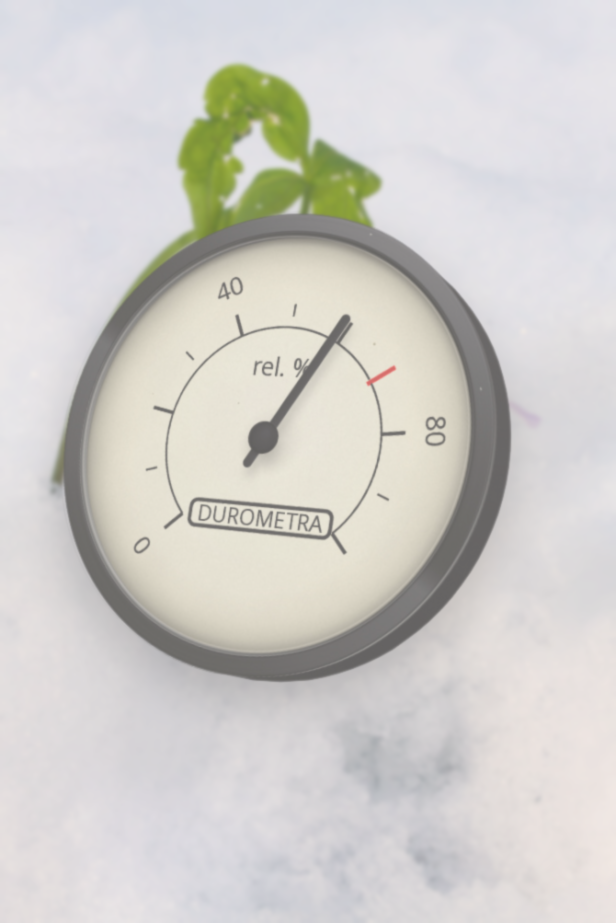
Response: 60 %
